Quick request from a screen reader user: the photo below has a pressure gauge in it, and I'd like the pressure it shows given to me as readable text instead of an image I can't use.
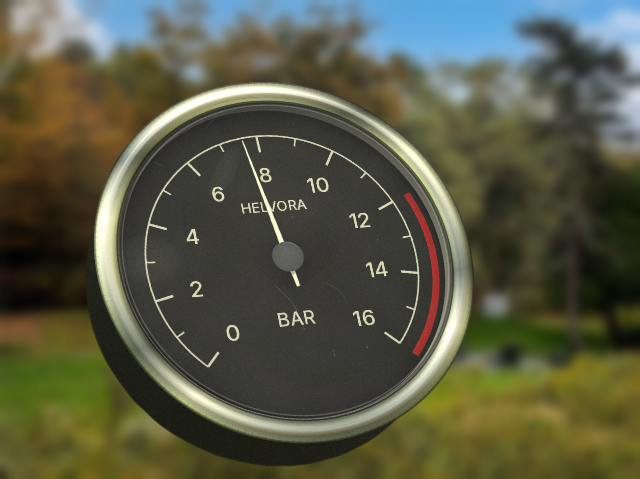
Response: 7.5 bar
